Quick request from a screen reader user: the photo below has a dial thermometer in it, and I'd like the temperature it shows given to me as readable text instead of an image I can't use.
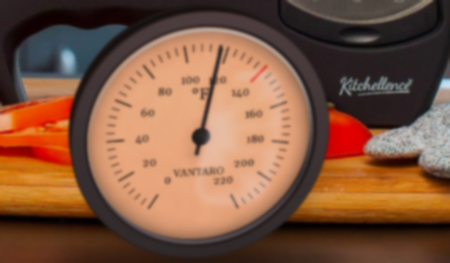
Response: 116 °F
